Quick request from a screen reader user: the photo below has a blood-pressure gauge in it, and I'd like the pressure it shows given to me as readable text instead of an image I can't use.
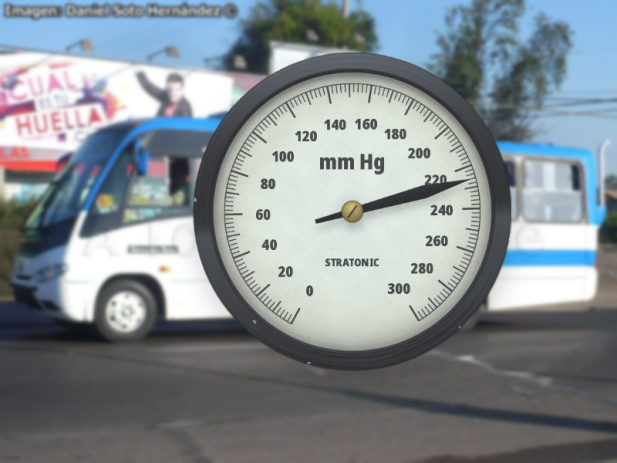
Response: 226 mmHg
